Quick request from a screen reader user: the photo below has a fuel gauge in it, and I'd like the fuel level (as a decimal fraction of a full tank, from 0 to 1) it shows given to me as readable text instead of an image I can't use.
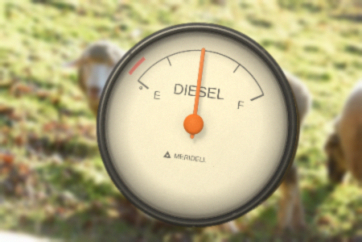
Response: 0.5
